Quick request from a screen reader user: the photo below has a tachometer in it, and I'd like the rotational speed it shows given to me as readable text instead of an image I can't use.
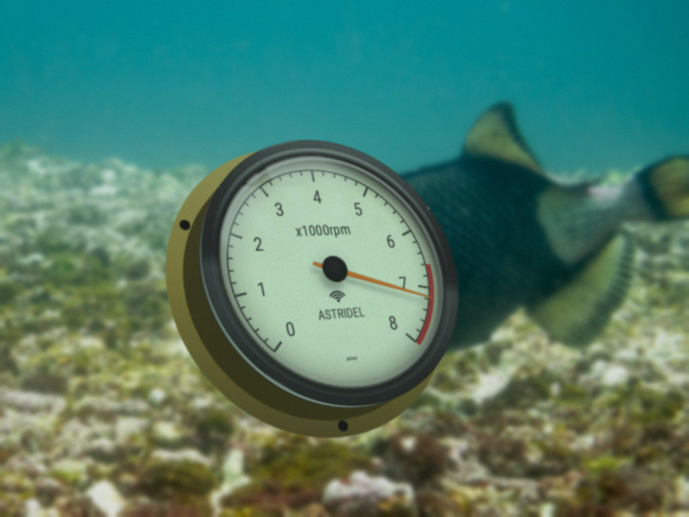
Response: 7200 rpm
